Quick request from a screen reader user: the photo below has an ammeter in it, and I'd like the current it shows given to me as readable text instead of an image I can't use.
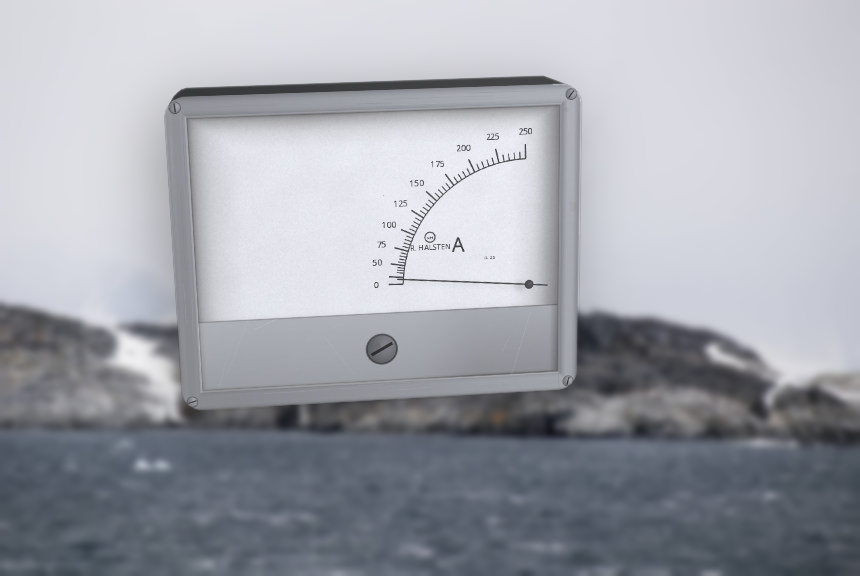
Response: 25 A
